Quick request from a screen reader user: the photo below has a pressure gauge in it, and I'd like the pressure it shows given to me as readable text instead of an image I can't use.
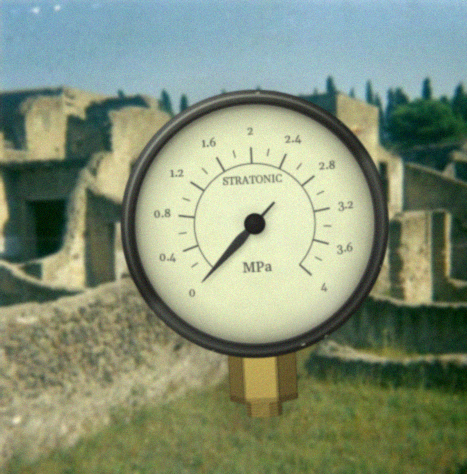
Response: 0 MPa
